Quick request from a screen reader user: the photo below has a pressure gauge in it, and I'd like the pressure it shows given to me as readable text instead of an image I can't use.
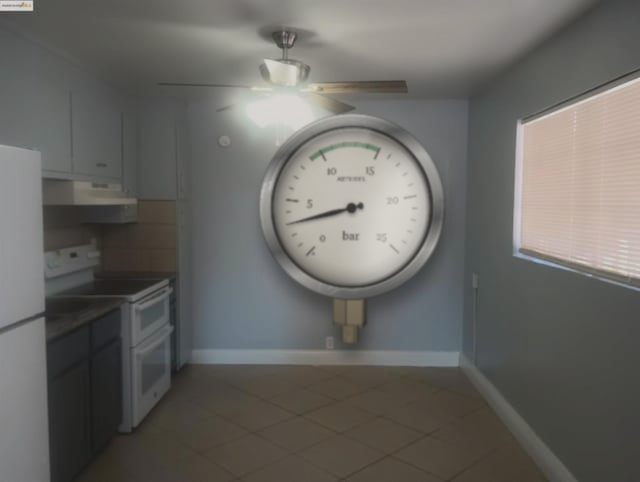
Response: 3 bar
